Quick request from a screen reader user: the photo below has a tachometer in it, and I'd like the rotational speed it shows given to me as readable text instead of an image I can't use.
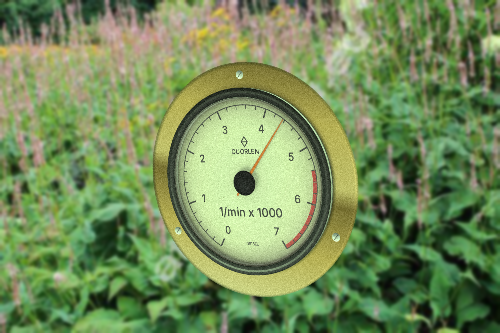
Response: 4400 rpm
